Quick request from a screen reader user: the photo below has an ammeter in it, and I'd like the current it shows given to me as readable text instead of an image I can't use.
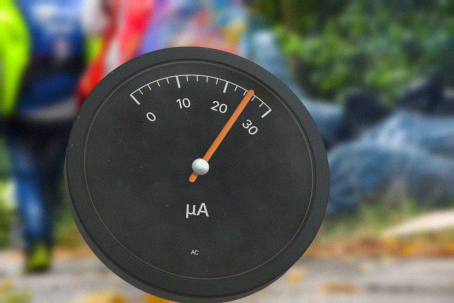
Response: 25 µA
